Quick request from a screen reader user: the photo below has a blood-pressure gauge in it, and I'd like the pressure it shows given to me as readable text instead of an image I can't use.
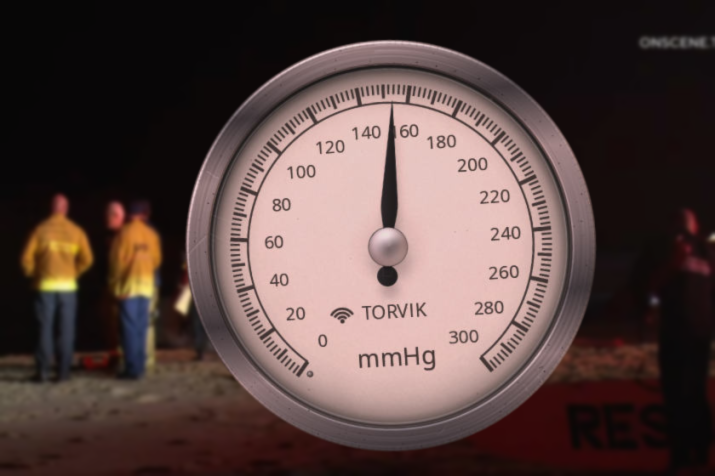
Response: 154 mmHg
